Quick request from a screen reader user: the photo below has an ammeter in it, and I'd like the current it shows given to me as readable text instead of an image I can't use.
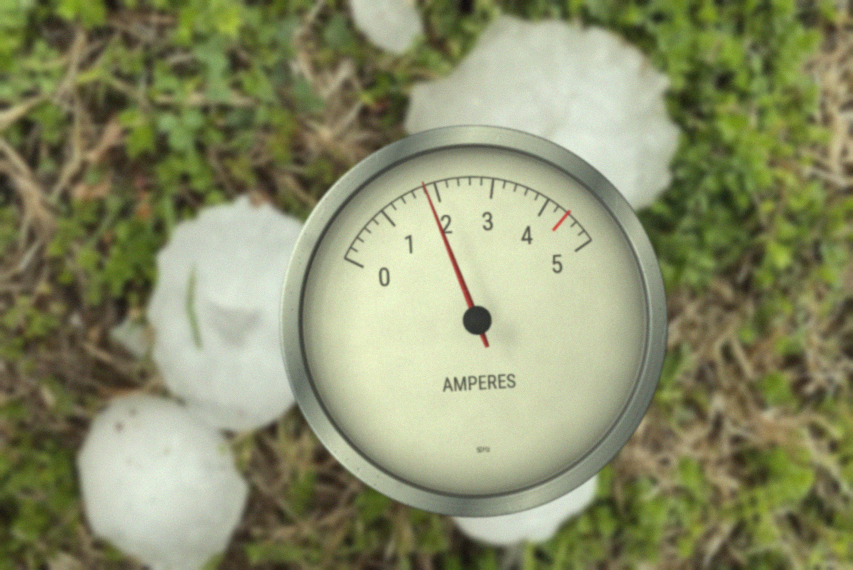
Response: 1.8 A
